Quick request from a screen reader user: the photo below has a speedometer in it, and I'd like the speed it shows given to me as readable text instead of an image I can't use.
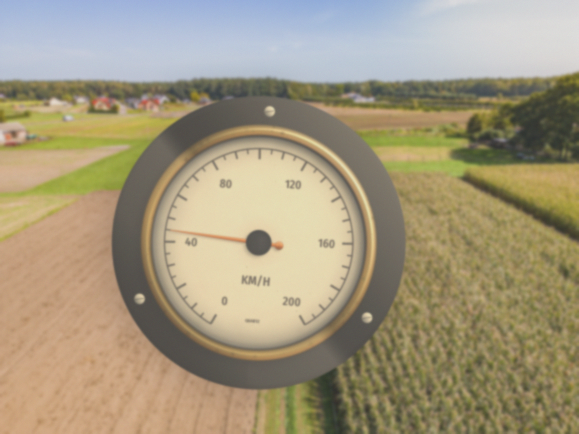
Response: 45 km/h
